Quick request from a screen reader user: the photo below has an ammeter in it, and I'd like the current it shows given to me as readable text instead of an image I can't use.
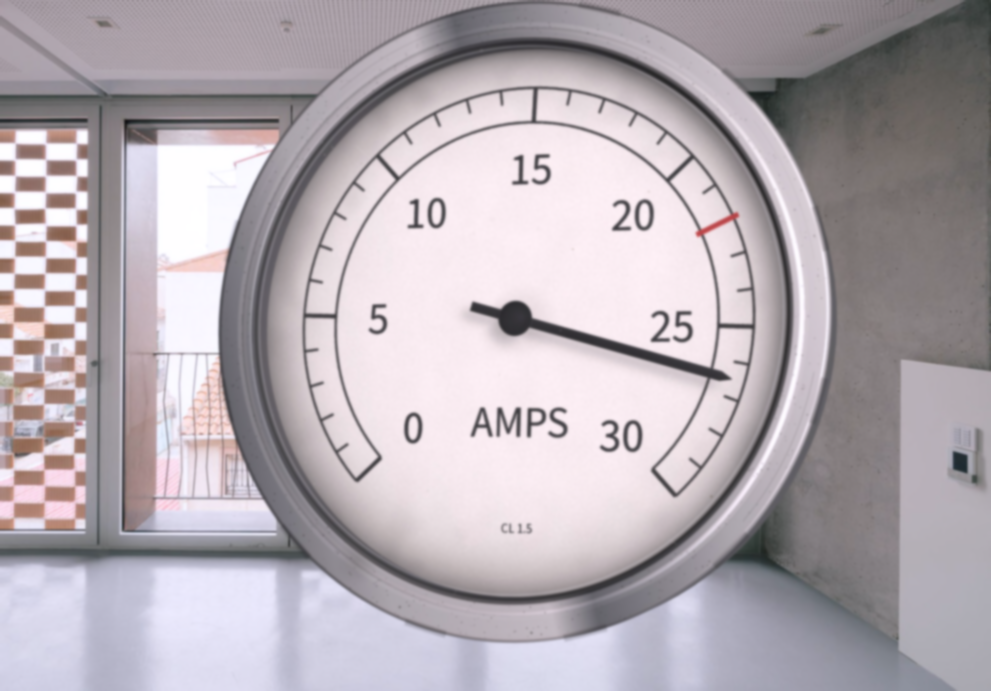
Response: 26.5 A
